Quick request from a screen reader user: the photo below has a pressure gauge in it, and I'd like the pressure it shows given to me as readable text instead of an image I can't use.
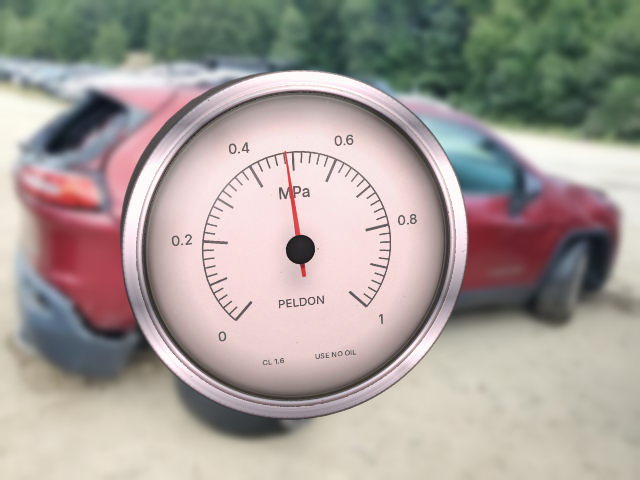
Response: 0.48 MPa
